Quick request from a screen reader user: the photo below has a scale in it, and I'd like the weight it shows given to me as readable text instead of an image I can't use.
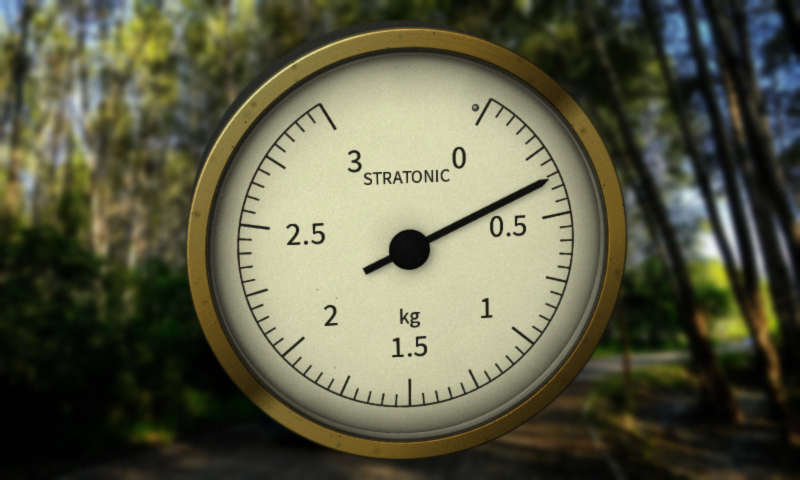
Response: 0.35 kg
